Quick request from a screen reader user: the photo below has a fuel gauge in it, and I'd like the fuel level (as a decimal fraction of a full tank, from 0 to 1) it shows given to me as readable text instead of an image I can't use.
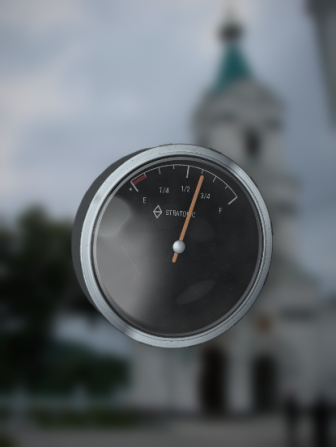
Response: 0.625
